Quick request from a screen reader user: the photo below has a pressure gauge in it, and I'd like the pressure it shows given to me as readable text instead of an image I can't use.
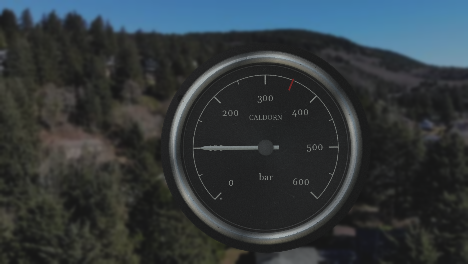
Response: 100 bar
